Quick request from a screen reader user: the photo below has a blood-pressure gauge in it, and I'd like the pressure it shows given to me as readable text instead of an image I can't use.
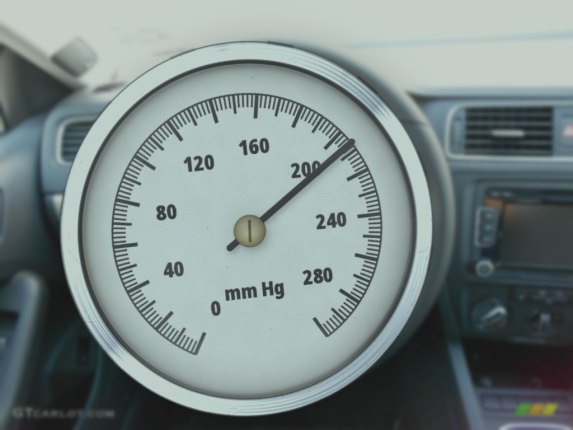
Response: 206 mmHg
